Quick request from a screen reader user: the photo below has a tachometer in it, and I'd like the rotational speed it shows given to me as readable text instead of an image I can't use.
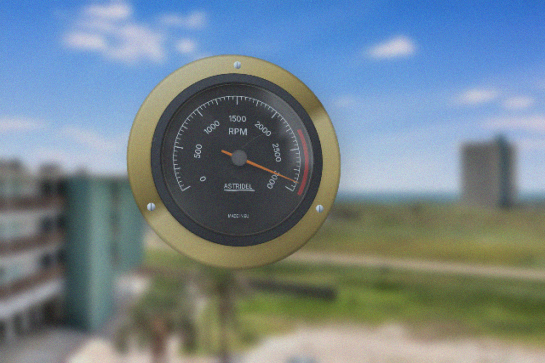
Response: 2900 rpm
